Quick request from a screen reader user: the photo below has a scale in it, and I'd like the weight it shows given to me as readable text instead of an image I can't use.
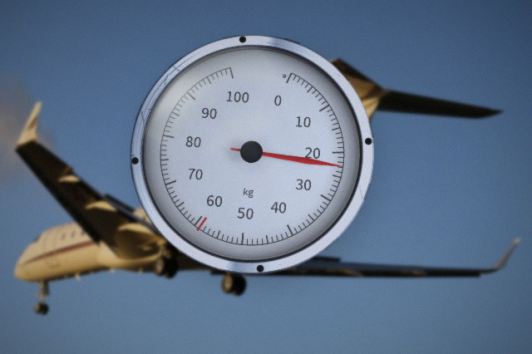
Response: 23 kg
